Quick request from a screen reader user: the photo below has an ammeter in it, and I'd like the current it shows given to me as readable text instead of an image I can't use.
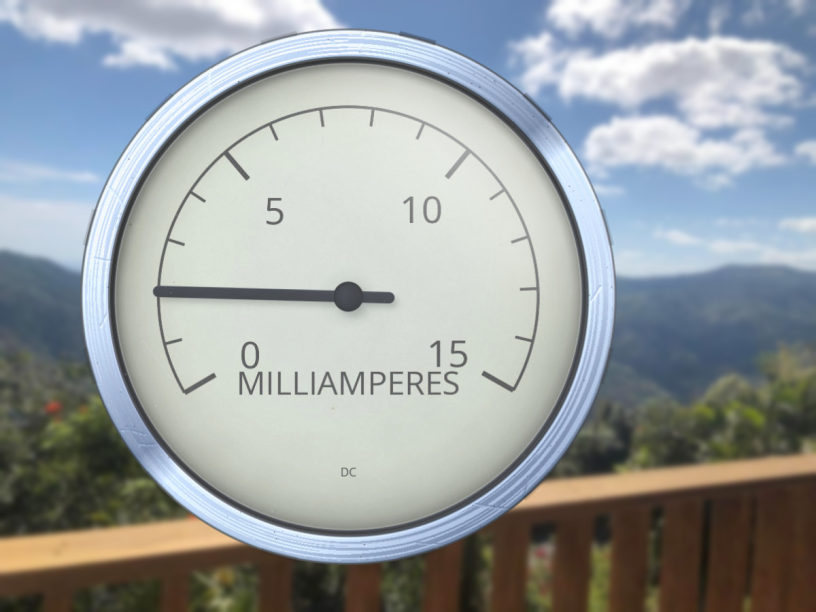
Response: 2 mA
